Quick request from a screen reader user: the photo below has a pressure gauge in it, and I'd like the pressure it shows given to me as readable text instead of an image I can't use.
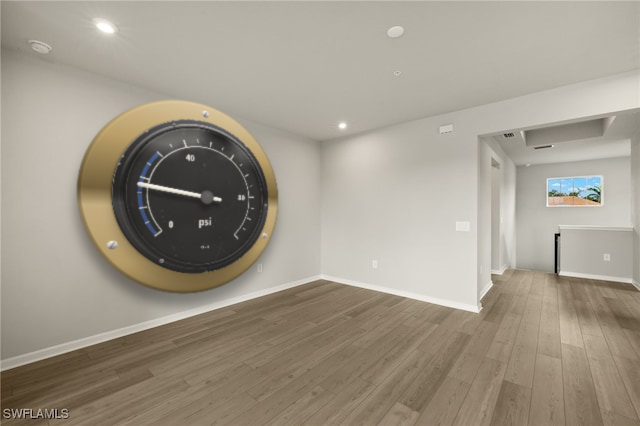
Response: 17.5 psi
